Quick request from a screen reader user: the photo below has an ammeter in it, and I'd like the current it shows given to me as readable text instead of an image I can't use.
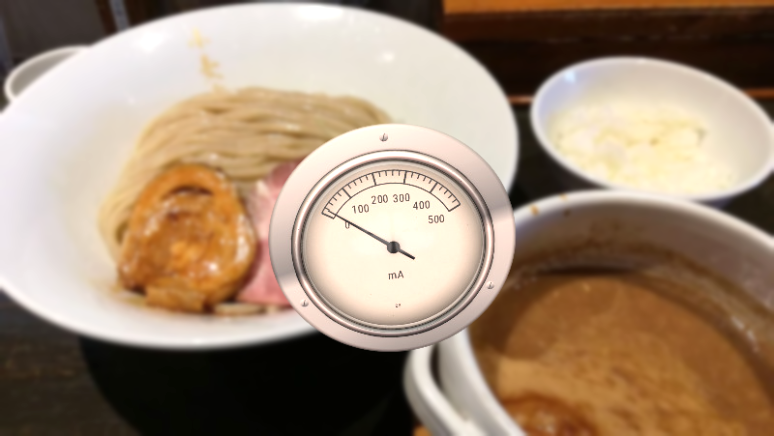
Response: 20 mA
